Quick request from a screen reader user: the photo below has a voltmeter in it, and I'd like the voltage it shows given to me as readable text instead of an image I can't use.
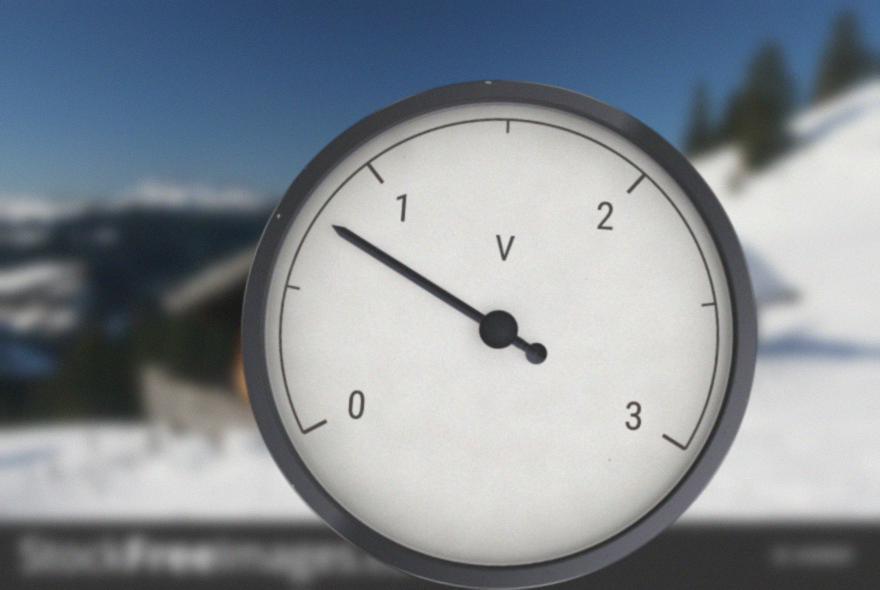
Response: 0.75 V
